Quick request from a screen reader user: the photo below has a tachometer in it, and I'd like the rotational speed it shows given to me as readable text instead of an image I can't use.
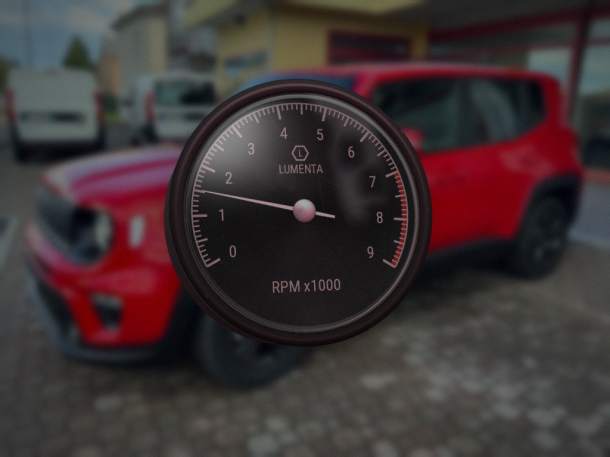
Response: 1500 rpm
